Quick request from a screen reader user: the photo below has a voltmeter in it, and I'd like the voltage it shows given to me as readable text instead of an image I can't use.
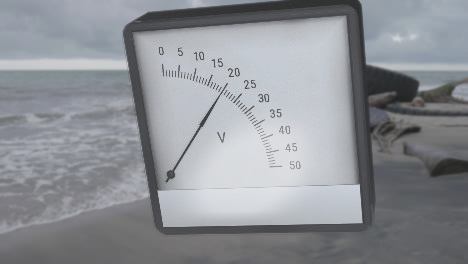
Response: 20 V
